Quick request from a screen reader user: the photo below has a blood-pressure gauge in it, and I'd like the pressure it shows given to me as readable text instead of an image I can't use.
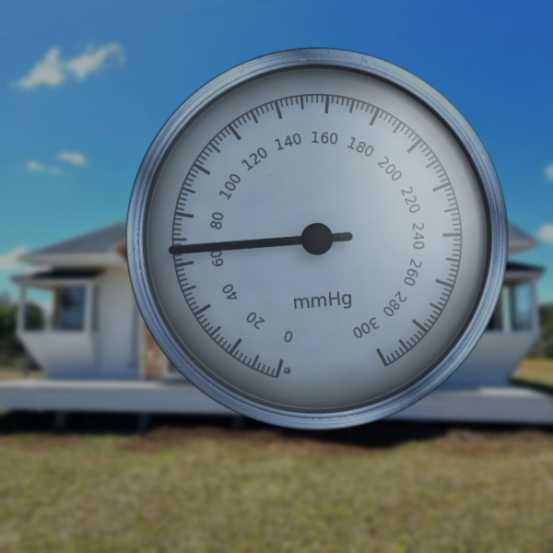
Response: 66 mmHg
